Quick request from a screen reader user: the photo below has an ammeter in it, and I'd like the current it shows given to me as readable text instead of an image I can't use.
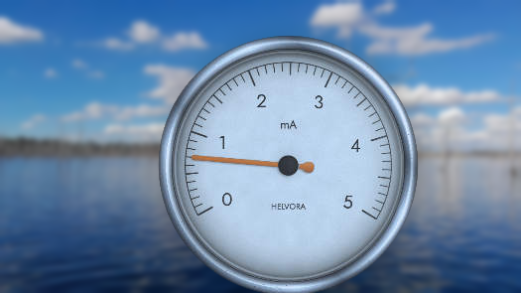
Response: 0.7 mA
